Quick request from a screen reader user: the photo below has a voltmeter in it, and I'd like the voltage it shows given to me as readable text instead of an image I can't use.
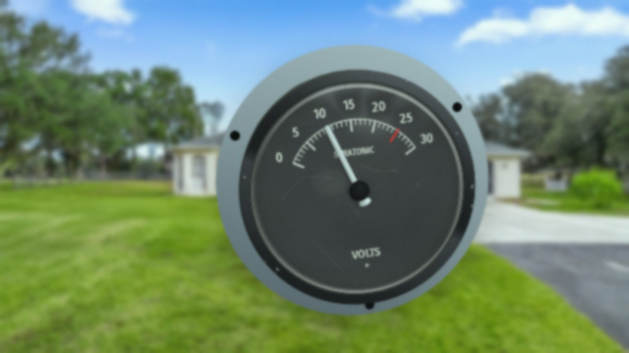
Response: 10 V
